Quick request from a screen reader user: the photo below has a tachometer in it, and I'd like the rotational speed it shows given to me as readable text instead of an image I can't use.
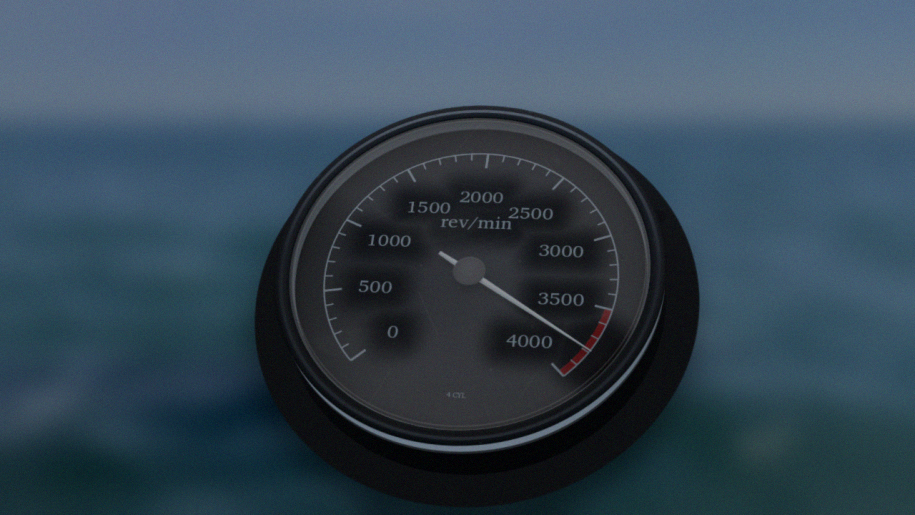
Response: 3800 rpm
